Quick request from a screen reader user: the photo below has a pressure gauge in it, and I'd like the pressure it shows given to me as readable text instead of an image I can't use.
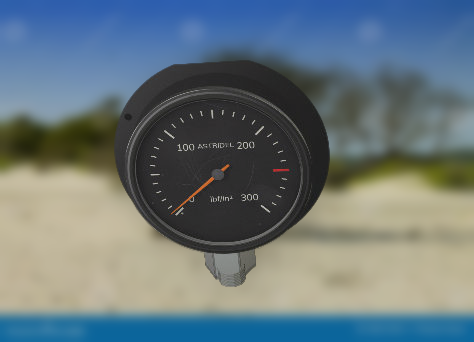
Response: 5 psi
